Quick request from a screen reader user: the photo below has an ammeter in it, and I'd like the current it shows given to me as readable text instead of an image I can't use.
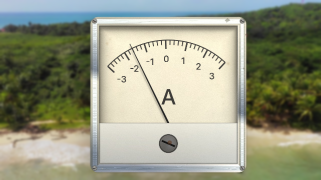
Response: -1.6 A
